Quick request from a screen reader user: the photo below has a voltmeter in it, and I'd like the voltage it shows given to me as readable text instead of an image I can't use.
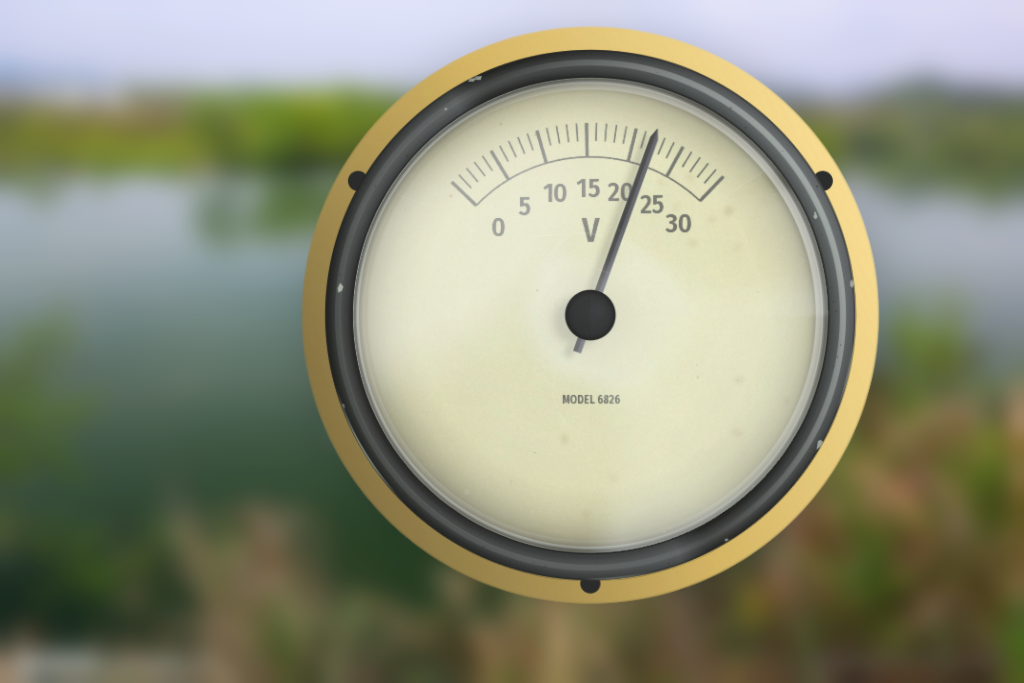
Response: 22 V
